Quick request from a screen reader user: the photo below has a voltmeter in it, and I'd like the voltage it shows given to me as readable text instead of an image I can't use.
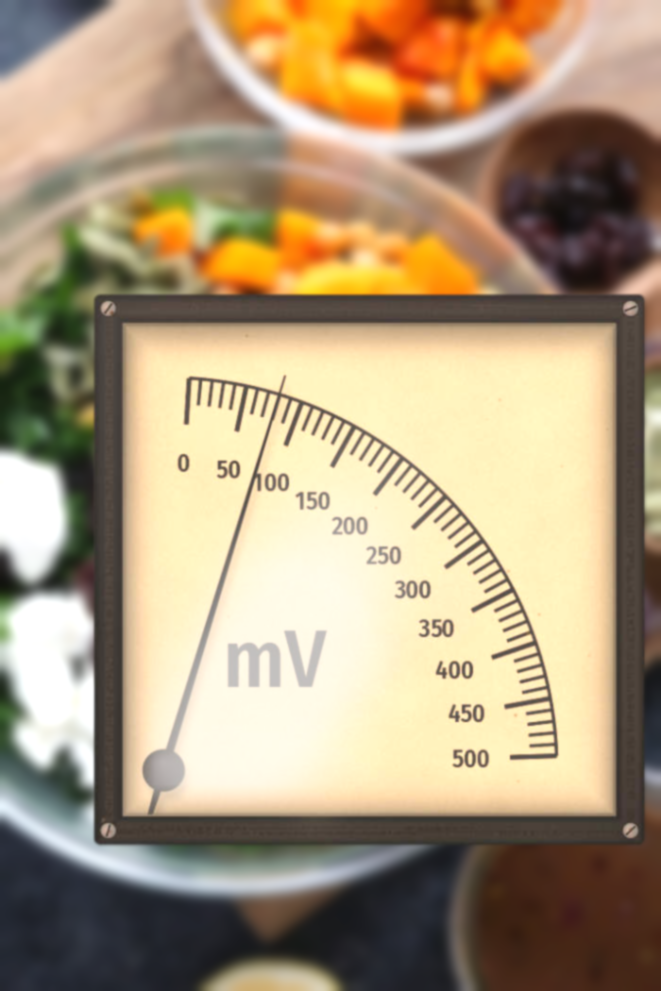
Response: 80 mV
